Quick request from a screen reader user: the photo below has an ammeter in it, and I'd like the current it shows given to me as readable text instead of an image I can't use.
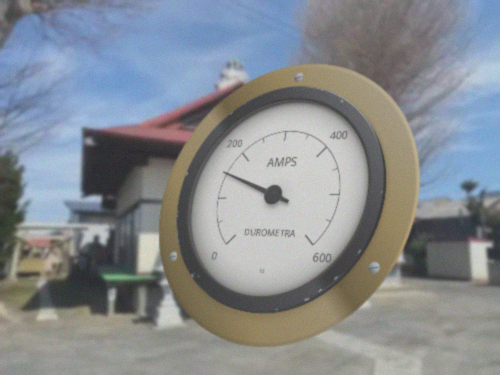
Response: 150 A
